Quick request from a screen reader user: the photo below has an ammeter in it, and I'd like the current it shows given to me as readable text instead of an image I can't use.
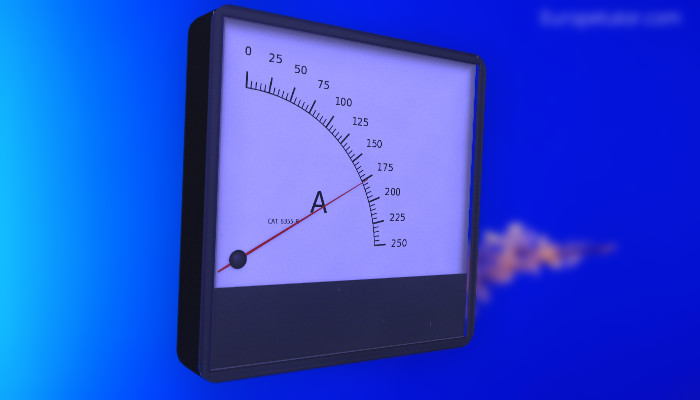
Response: 175 A
